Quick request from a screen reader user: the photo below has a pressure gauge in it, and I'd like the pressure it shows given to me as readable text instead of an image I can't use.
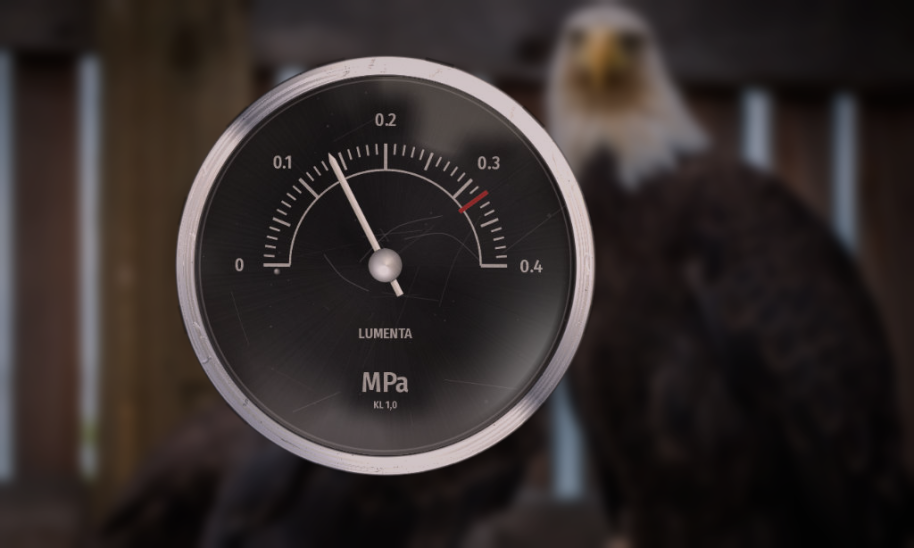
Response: 0.14 MPa
